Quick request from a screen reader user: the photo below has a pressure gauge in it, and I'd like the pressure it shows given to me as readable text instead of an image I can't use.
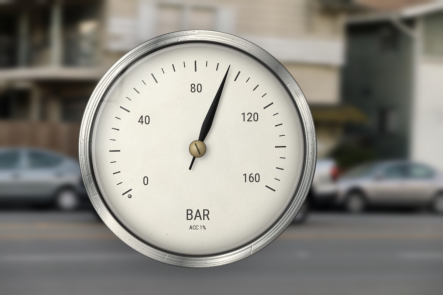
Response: 95 bar
